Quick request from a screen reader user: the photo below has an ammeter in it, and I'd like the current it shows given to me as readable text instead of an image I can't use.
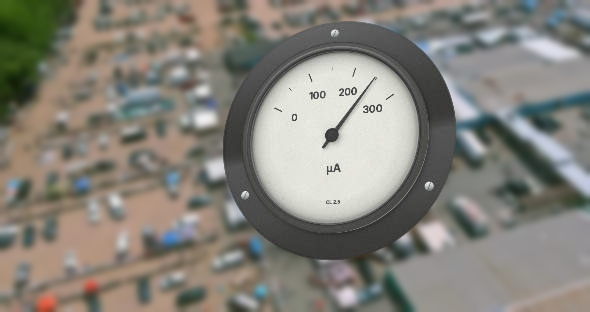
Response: 250 µA
